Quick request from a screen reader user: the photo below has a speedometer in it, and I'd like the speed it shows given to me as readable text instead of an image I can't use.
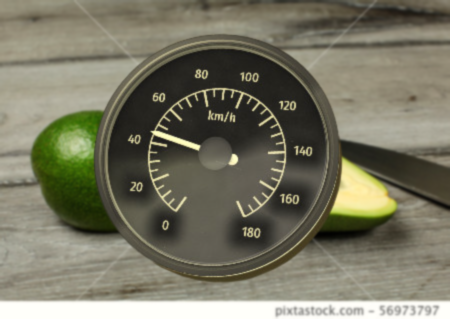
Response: 45 km/h
